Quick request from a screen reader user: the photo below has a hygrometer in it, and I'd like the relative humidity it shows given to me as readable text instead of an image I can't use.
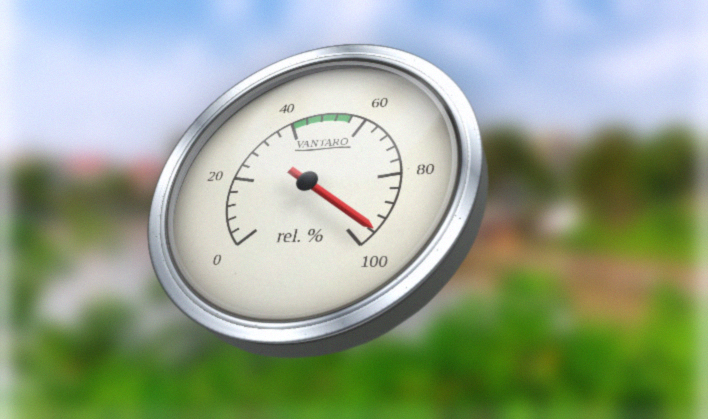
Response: 96 %
